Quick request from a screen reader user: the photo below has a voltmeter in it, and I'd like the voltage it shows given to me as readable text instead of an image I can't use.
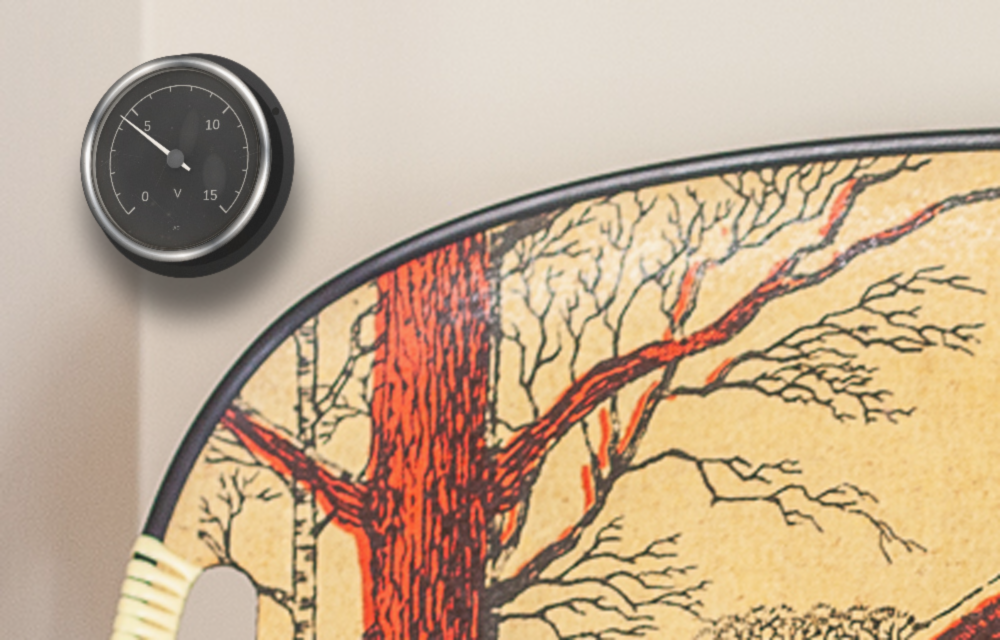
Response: 4.5 V
